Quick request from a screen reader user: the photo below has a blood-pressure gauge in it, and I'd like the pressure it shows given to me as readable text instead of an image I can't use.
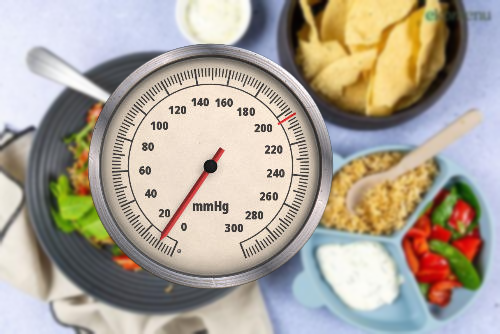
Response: 10 mmHg
